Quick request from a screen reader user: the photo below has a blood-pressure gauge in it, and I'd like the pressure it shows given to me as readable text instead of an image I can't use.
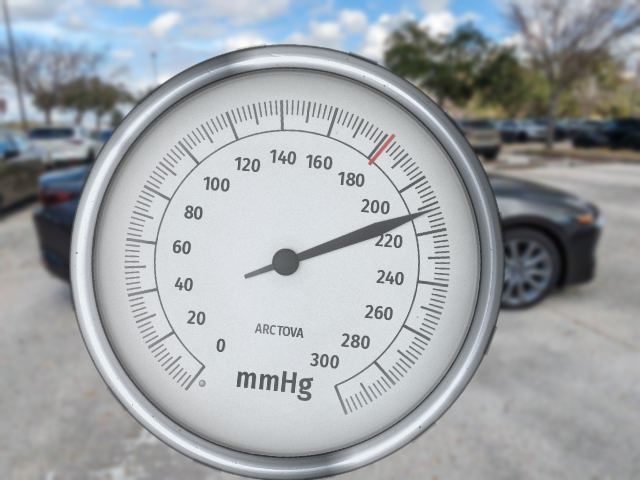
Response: 212 mmHg
